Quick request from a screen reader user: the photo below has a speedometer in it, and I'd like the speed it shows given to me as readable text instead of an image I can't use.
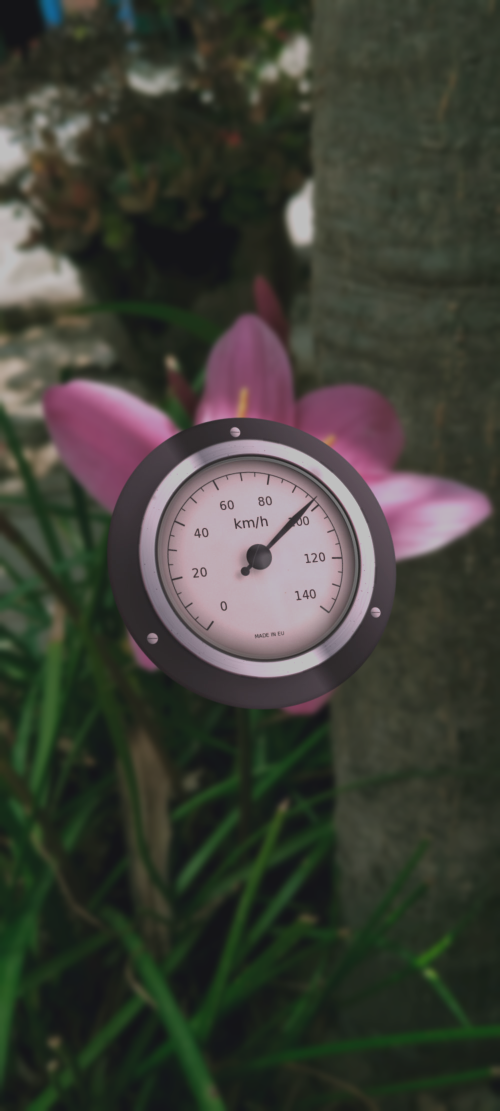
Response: 97.5 km/h
